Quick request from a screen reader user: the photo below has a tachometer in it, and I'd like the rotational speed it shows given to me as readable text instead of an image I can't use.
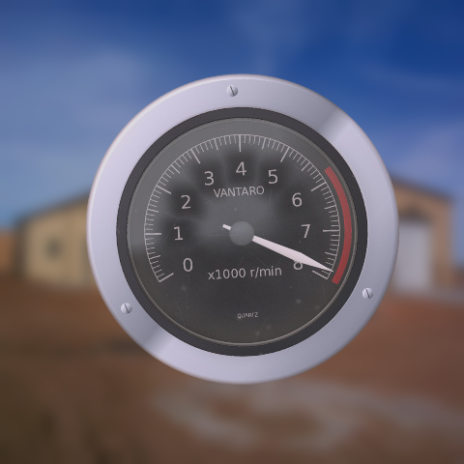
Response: 7800 rpm
